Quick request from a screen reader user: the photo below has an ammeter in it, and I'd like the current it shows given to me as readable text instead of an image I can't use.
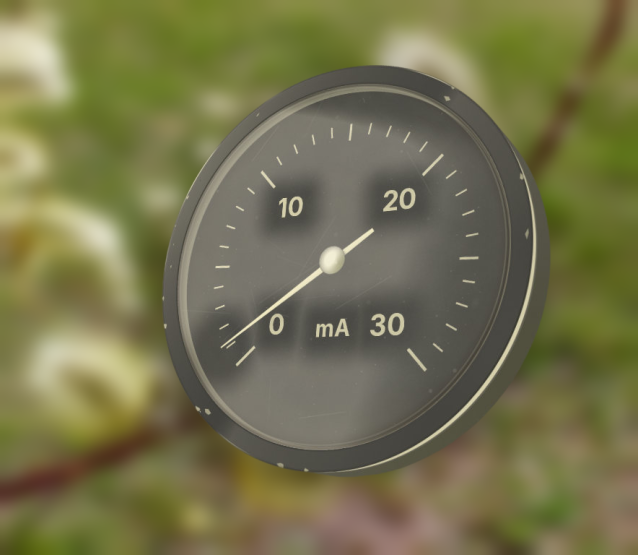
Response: 1 mA
